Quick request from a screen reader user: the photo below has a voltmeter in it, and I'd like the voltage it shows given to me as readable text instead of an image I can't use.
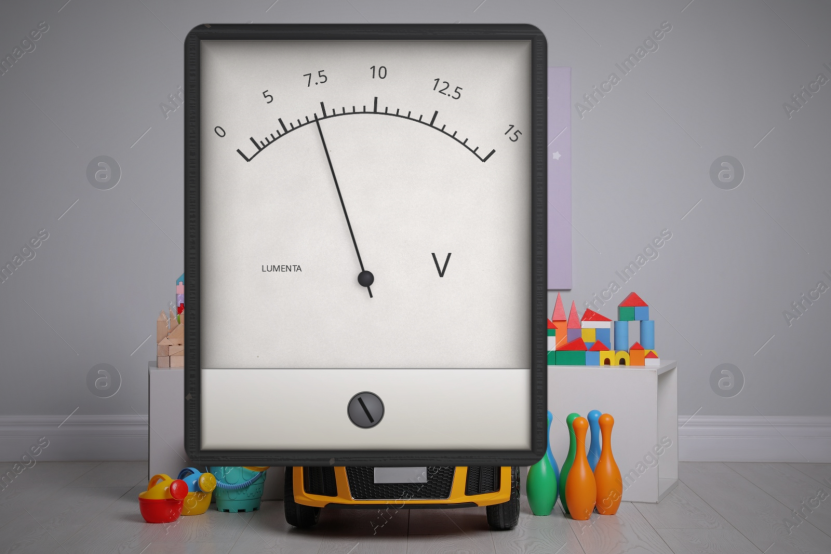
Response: 7 V
